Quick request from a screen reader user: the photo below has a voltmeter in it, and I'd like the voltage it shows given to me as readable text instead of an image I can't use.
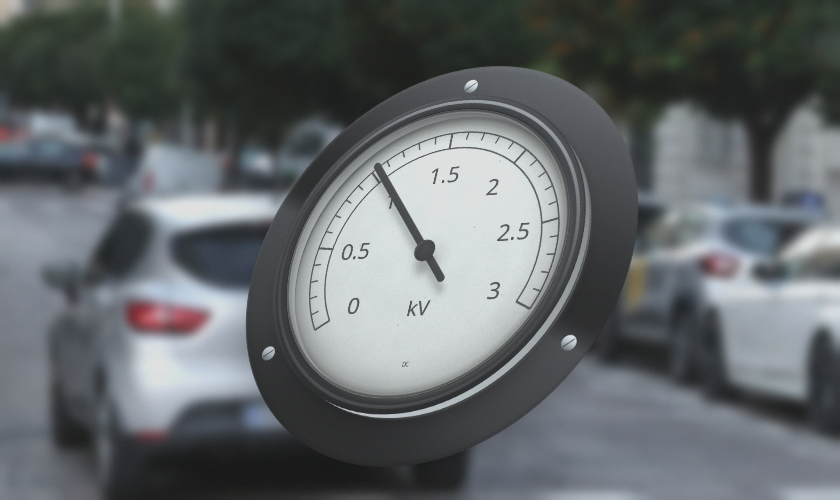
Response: 1.05 kV
